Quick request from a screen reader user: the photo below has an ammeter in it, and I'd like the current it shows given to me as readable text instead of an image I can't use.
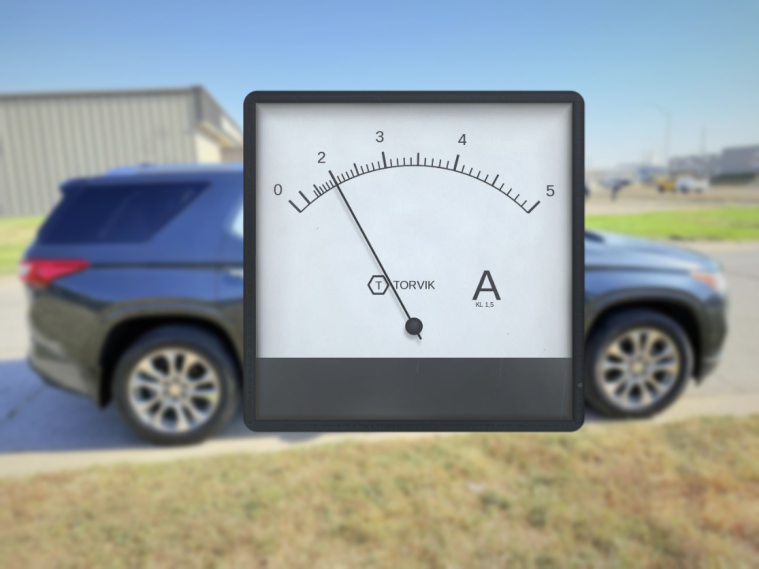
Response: 2 A
